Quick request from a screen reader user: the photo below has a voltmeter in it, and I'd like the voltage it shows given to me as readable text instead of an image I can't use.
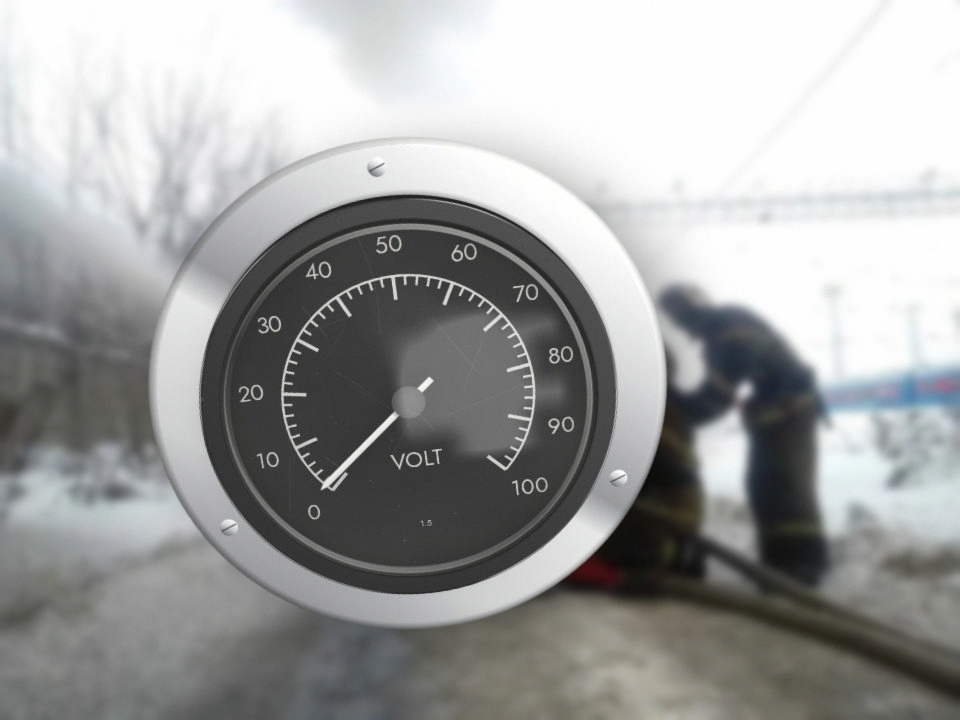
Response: 2 V
